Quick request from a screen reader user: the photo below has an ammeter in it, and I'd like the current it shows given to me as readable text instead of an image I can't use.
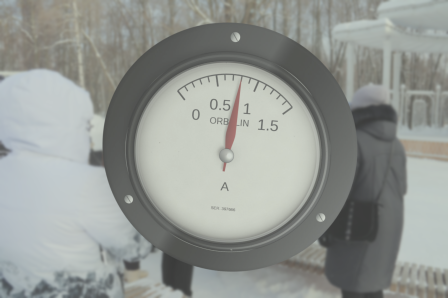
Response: 0.8 A
